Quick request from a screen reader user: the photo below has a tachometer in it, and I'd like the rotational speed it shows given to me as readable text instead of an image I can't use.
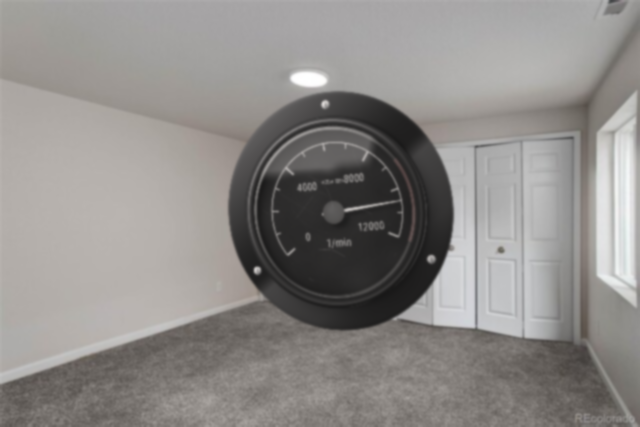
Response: 10500 rpm
